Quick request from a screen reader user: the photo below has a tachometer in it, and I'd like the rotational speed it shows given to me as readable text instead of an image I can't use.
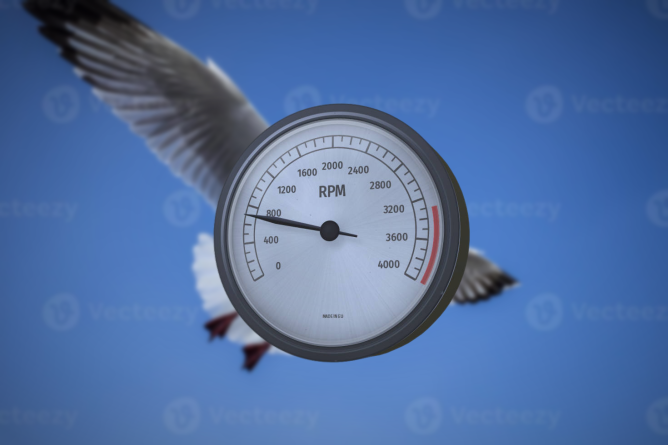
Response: 700 rpm
